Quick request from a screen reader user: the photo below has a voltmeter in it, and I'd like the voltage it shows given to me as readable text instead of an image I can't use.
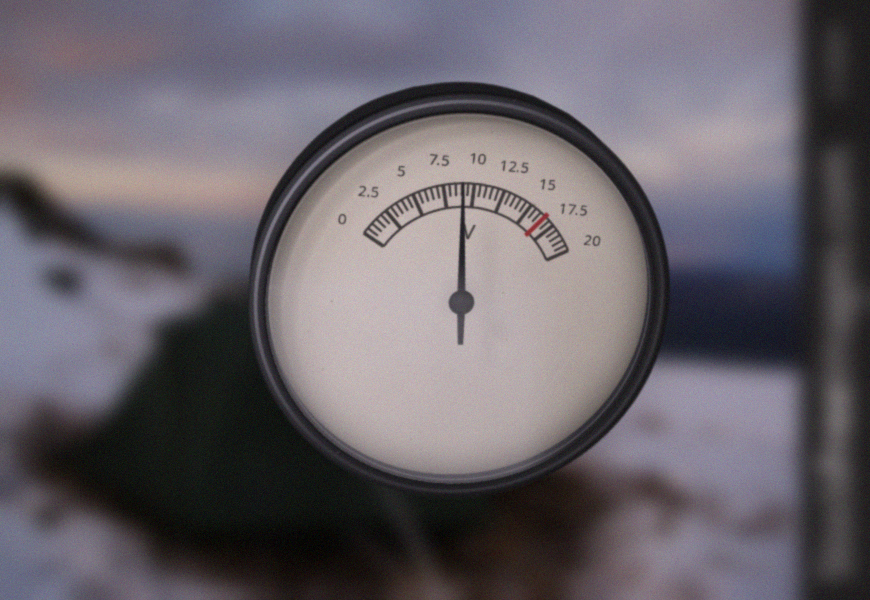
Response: 9 V
